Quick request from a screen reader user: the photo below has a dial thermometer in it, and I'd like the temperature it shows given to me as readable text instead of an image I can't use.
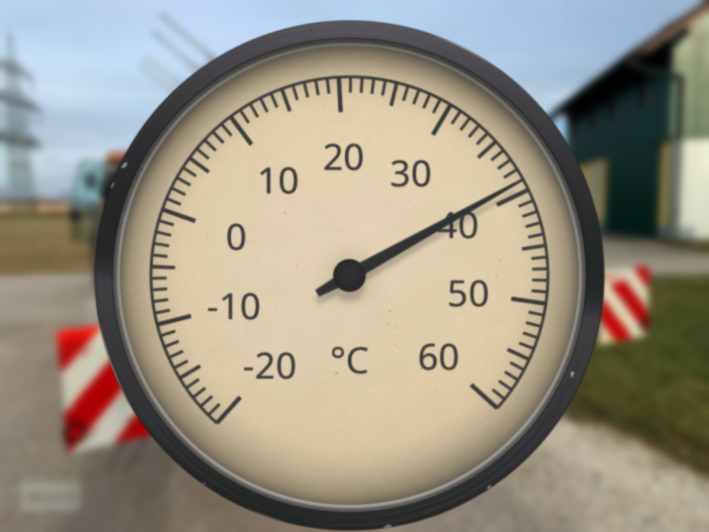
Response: 39 °C
